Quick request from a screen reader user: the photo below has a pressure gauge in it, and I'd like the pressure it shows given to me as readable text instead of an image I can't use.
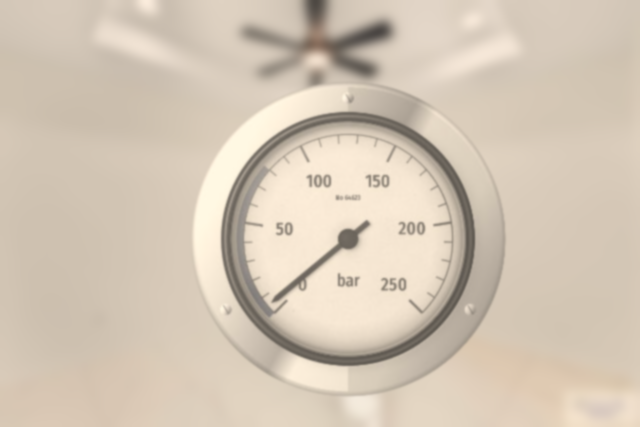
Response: 5 bar
